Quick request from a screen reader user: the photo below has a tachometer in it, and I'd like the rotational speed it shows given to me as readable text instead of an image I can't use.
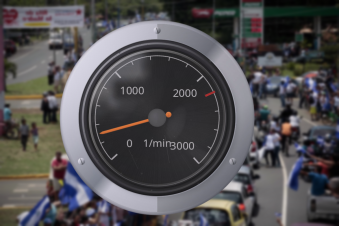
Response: 300 rpm
